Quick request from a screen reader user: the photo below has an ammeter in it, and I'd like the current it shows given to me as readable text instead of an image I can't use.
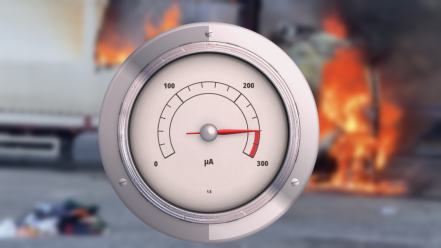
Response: 260 µA
